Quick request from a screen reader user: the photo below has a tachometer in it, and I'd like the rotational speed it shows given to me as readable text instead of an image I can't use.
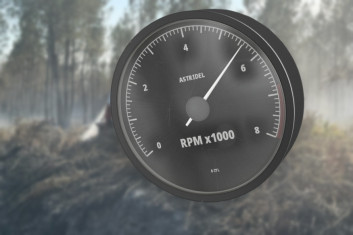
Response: 5600 rpm
